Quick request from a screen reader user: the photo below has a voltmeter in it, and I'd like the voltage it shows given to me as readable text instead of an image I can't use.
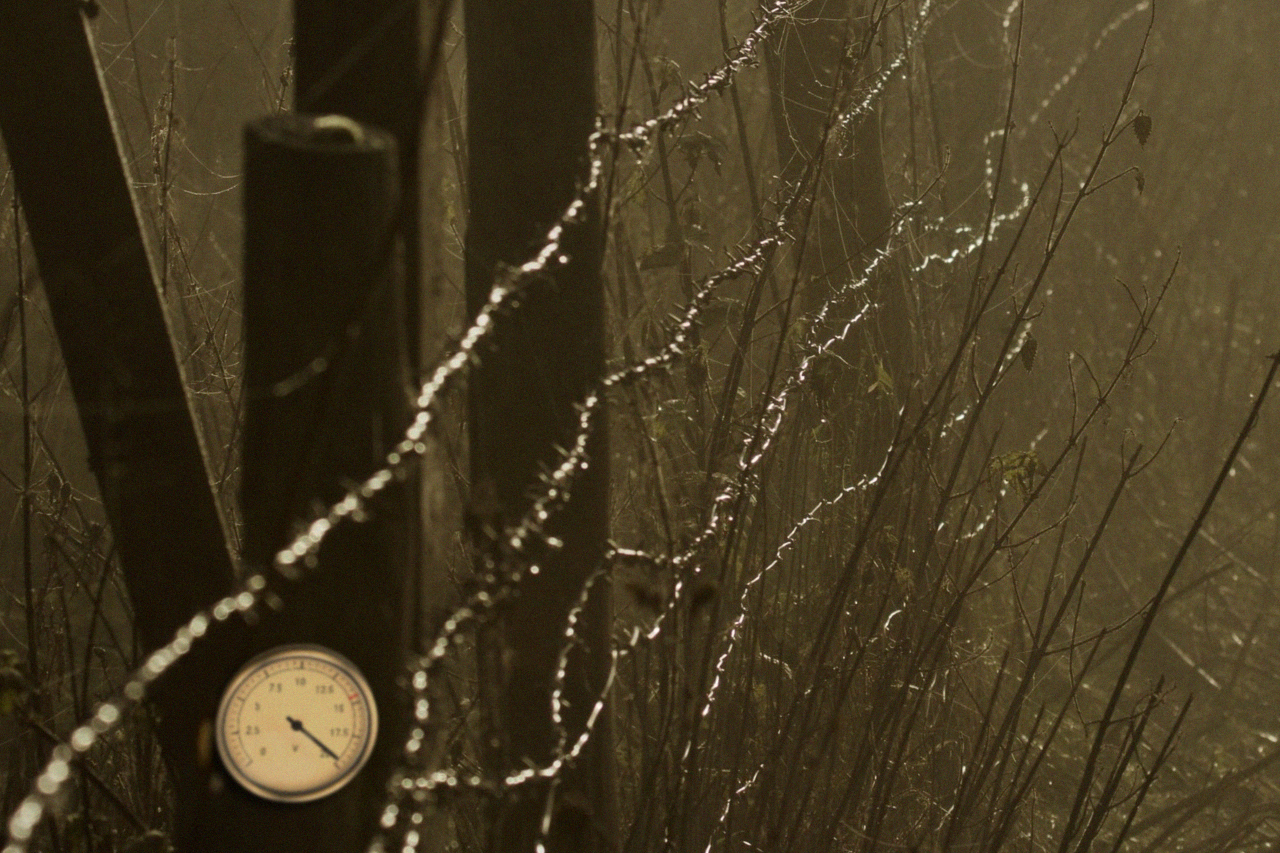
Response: 19.5 V
